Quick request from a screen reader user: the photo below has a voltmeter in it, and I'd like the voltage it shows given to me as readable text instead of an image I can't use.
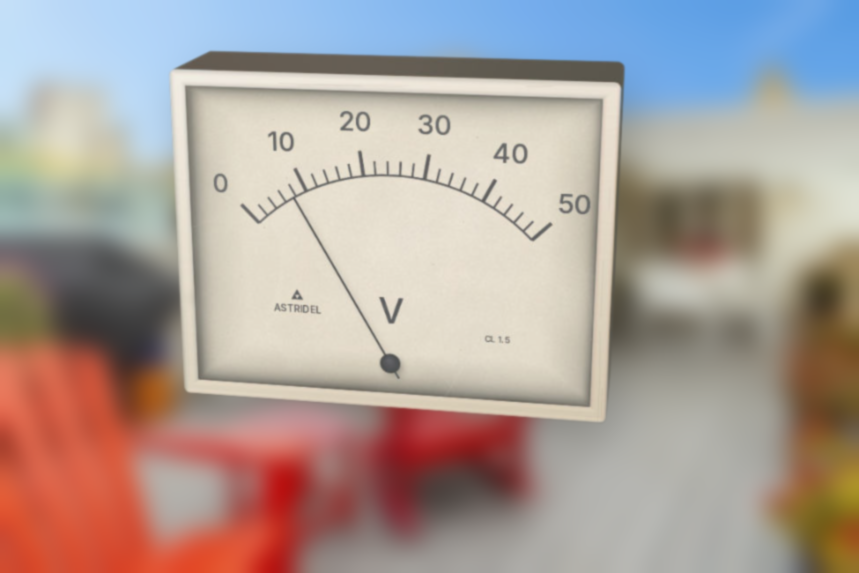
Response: 8 V
